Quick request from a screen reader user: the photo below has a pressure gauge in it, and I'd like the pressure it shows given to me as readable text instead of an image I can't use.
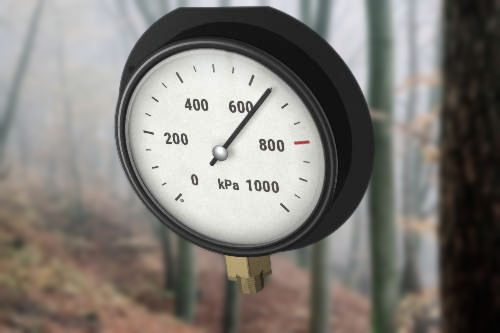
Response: 650 kPa
